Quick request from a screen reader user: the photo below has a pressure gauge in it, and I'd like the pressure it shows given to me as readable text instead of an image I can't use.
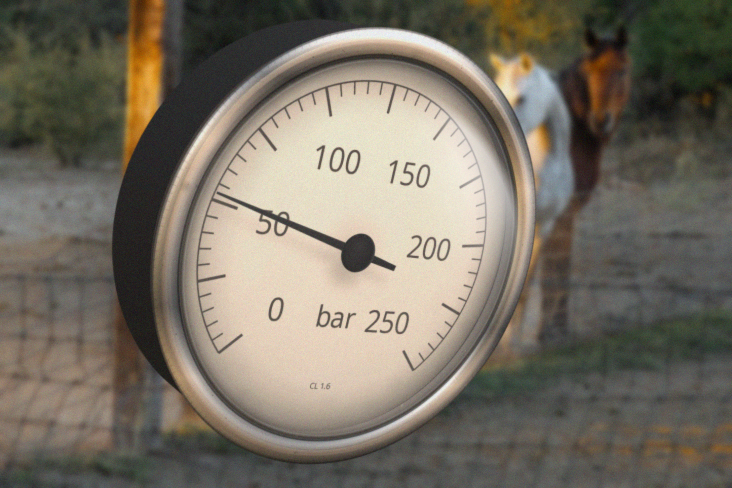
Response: 52.5 bar
